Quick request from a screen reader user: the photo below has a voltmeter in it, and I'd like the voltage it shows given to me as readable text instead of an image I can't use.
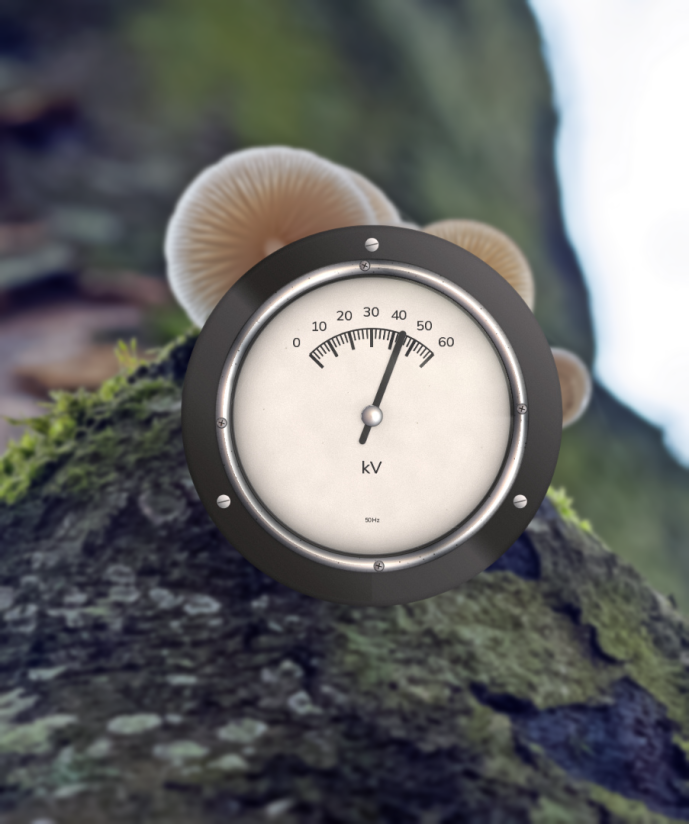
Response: 44 kV
